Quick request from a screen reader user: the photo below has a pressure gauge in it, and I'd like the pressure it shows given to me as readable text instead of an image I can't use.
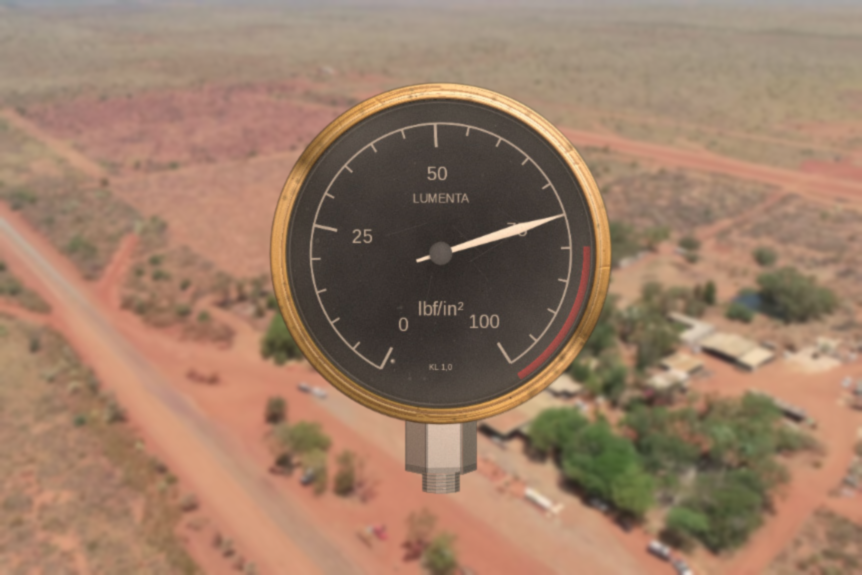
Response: 75 psi
